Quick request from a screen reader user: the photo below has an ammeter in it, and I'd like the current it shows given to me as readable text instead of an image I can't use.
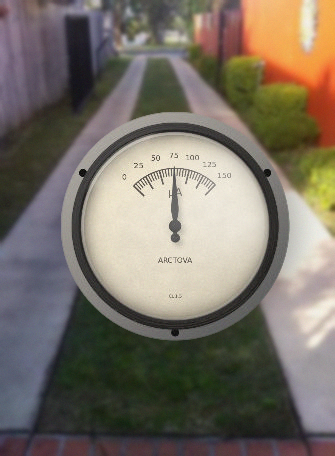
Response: 75 µA
